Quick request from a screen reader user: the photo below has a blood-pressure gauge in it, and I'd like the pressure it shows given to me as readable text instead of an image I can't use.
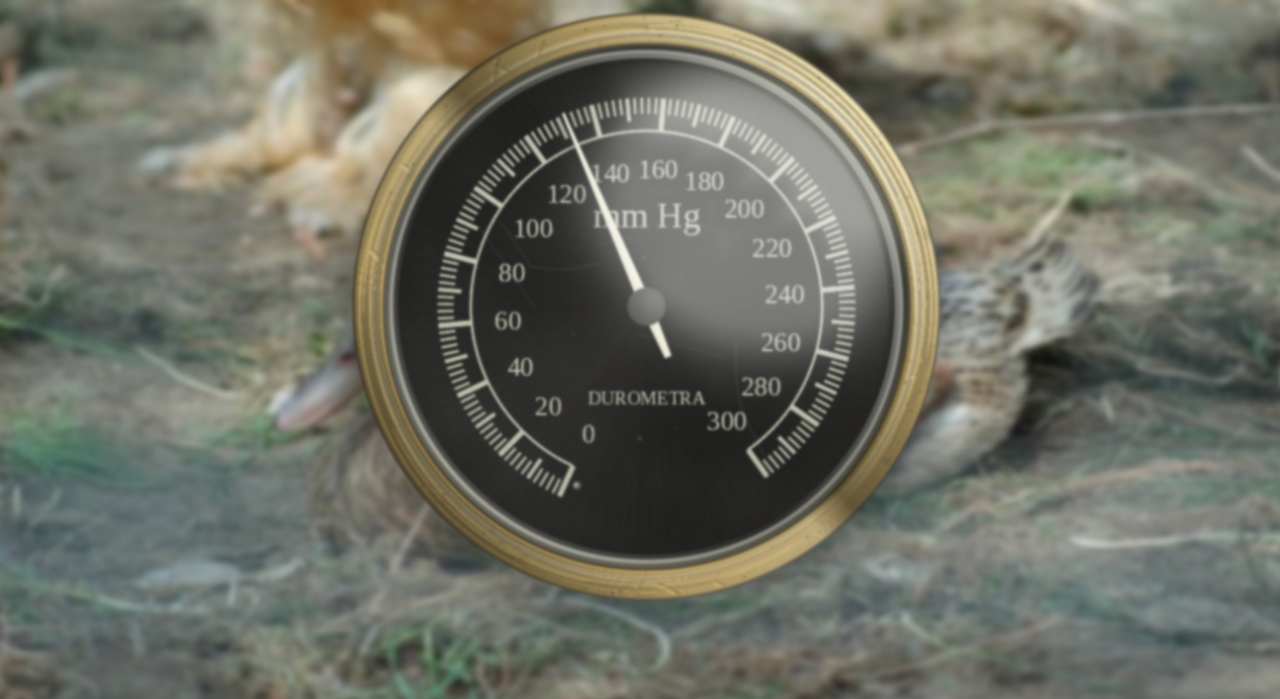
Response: 132 mmHg
